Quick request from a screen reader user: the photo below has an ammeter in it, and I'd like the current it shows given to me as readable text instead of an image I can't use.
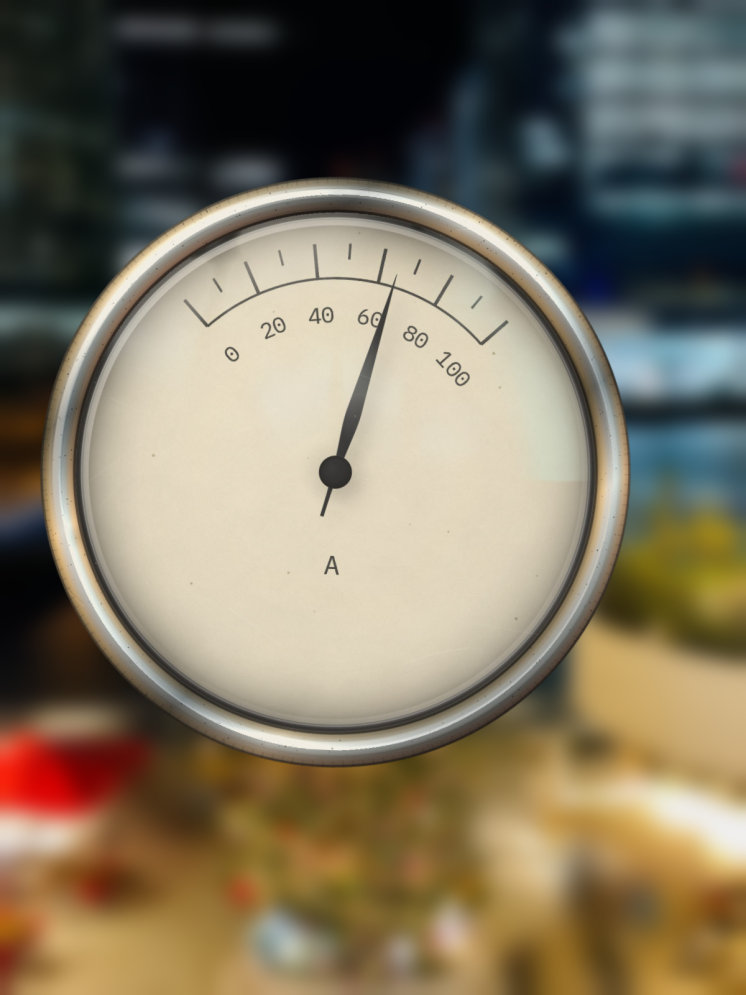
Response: 65 A
